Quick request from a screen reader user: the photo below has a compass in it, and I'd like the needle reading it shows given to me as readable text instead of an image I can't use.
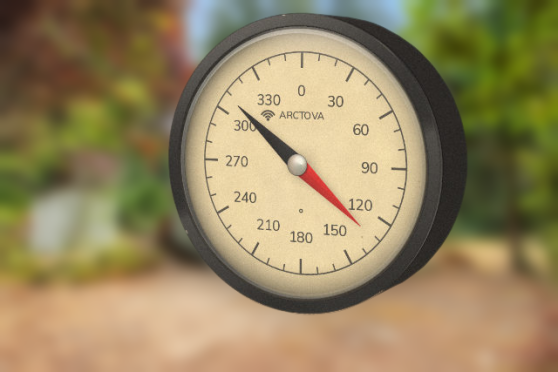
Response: 130 °
